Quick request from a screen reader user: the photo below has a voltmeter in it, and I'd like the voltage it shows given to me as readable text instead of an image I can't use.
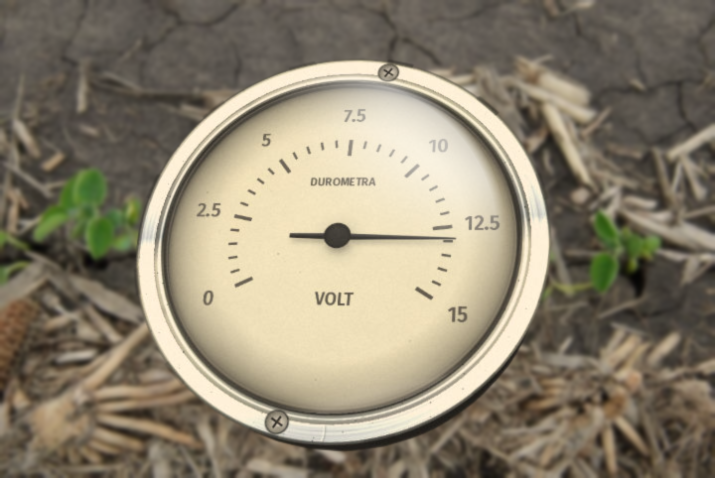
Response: 13 V
